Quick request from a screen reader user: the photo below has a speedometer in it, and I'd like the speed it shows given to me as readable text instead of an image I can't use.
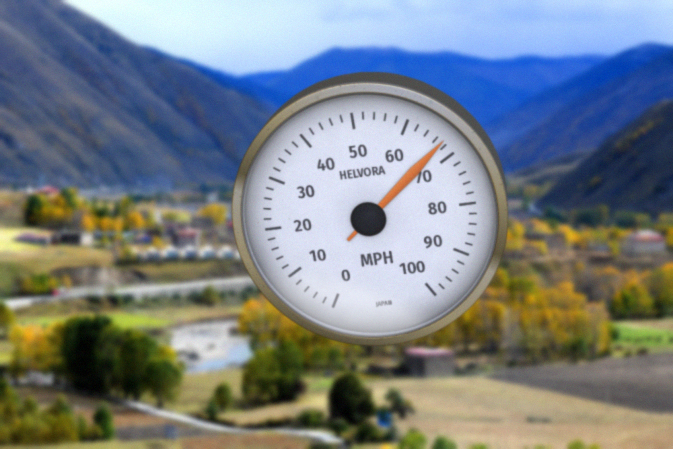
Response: 67 mph
